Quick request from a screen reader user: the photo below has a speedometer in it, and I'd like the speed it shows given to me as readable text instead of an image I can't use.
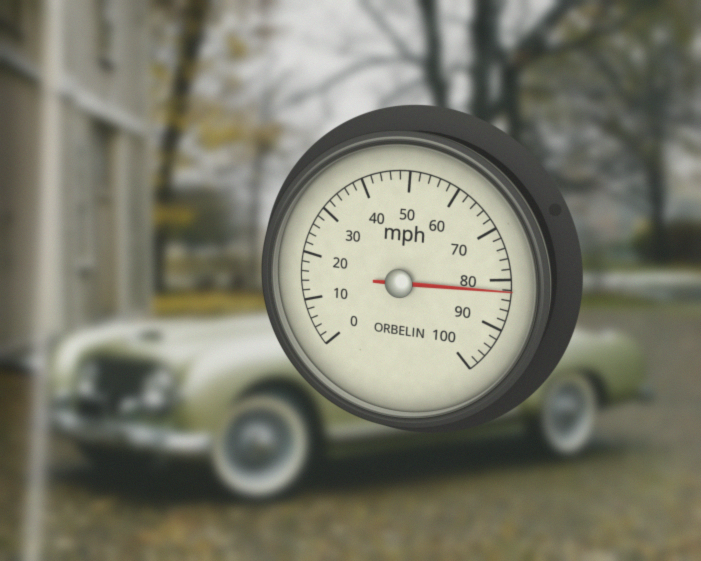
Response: 82 mph
